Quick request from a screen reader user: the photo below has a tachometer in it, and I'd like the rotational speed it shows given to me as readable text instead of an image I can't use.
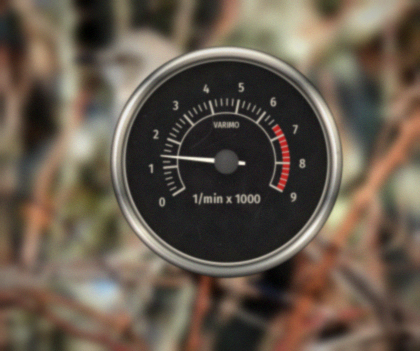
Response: 1400 rpm
